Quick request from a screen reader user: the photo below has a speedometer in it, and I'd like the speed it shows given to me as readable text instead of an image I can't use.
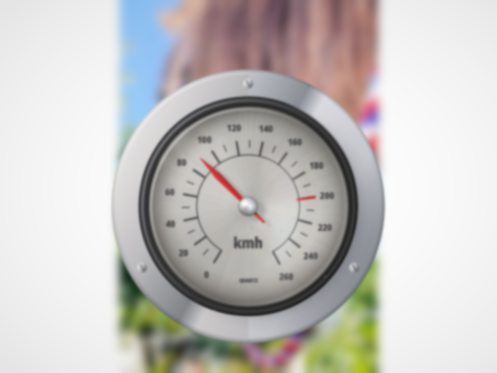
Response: 90 km/h
